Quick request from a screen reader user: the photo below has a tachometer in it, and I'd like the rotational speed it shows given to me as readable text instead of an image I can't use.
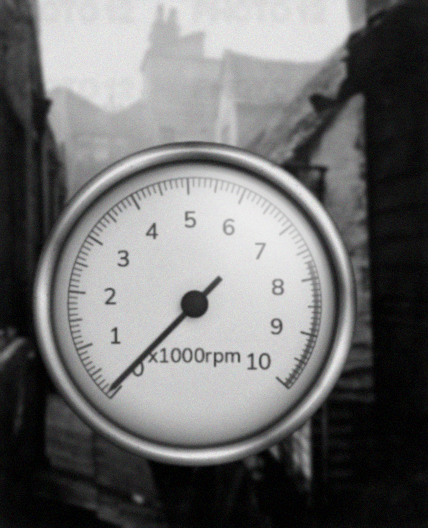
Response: 100 rpm
